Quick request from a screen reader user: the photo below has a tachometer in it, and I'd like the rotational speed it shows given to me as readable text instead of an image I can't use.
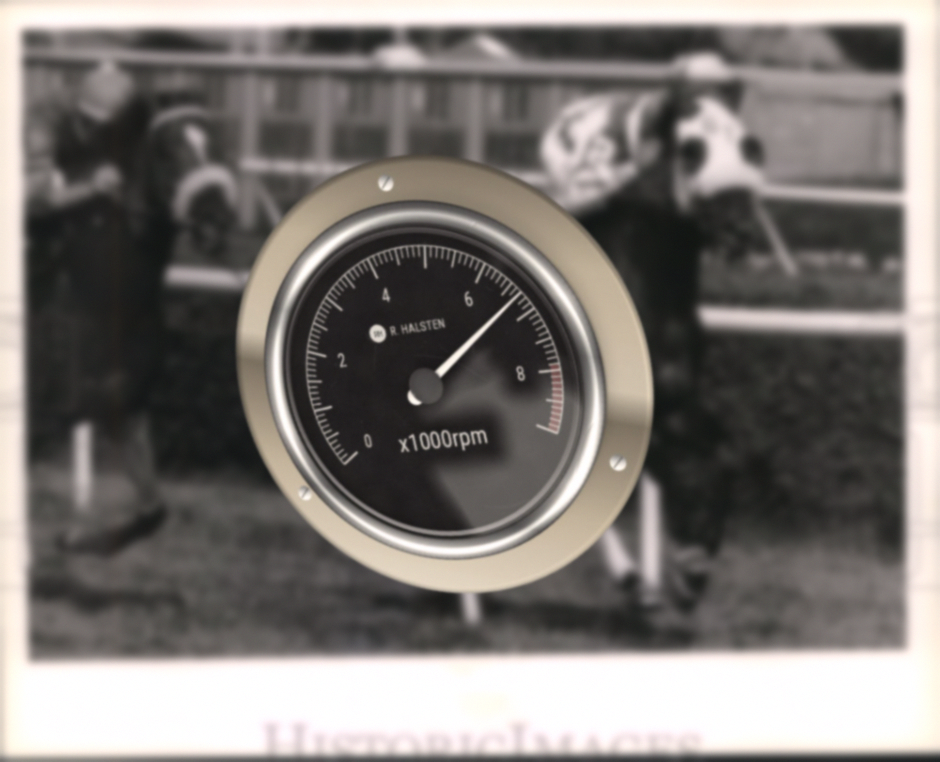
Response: 6700 rpm
